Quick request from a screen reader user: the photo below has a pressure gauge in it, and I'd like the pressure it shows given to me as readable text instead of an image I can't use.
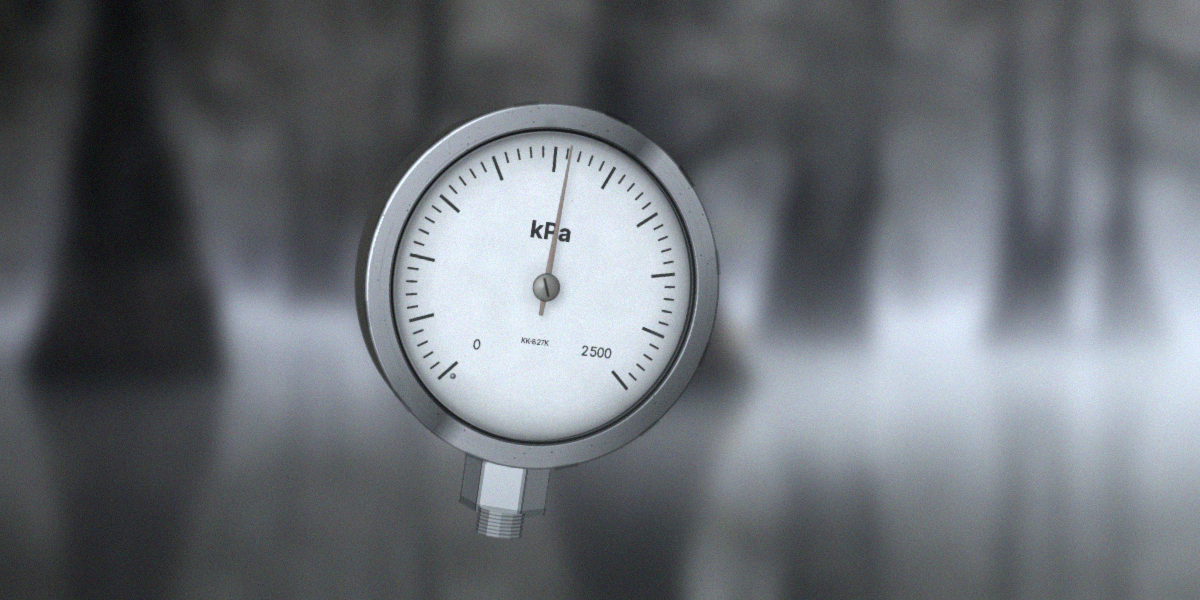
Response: 1300 kPa
